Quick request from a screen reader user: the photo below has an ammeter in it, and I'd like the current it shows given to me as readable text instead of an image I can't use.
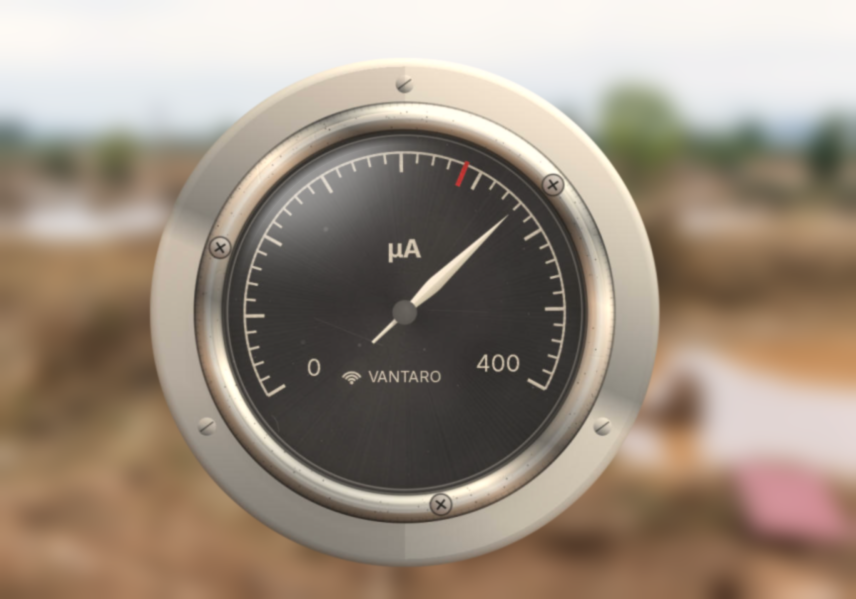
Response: 280 µA
